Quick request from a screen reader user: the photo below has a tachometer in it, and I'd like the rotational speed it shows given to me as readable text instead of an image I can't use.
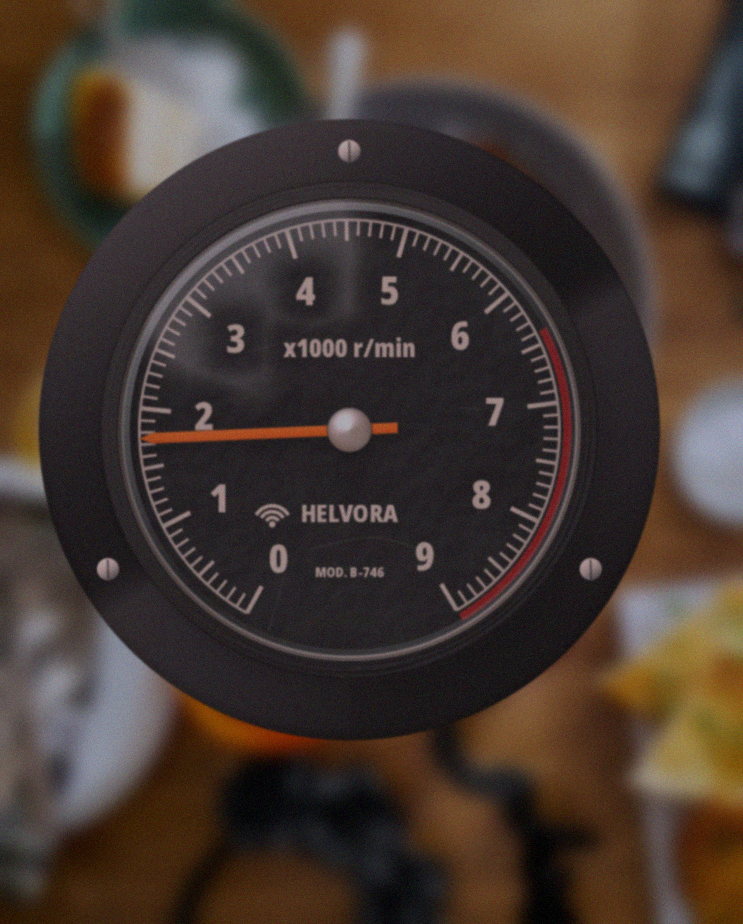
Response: 1750 rpm
